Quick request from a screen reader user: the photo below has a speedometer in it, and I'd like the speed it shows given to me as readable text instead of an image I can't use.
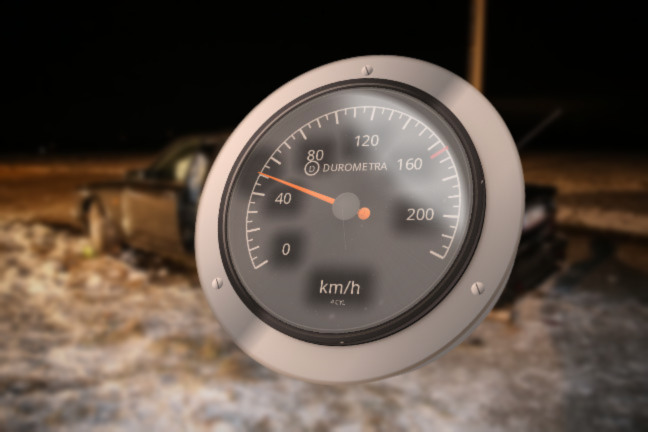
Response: 50 km/h
